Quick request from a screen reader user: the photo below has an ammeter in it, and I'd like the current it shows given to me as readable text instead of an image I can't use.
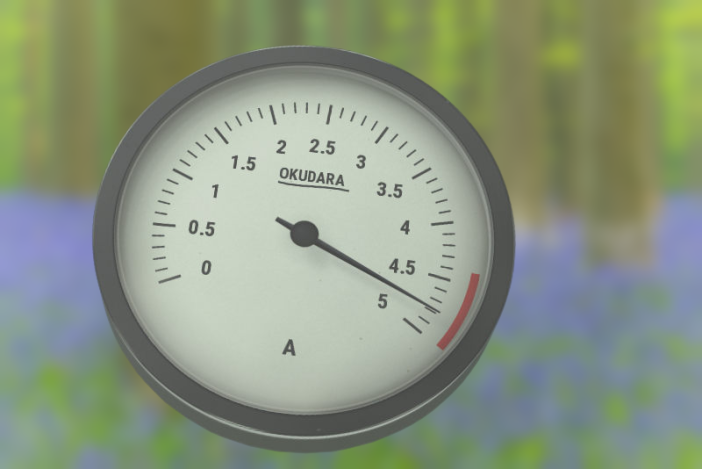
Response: 4.8 A
